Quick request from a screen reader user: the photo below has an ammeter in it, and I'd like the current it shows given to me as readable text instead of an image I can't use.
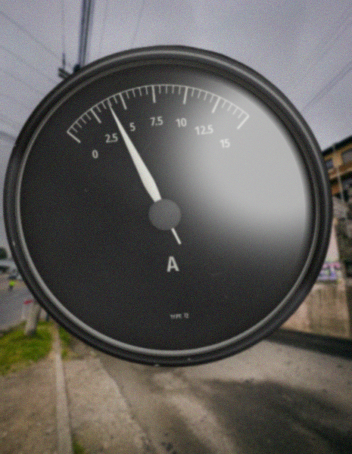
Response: 4 A
